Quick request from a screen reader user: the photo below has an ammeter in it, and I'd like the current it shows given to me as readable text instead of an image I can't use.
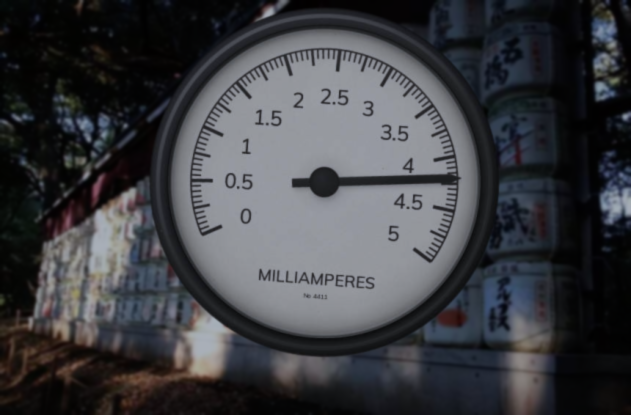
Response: 4.2 mA
